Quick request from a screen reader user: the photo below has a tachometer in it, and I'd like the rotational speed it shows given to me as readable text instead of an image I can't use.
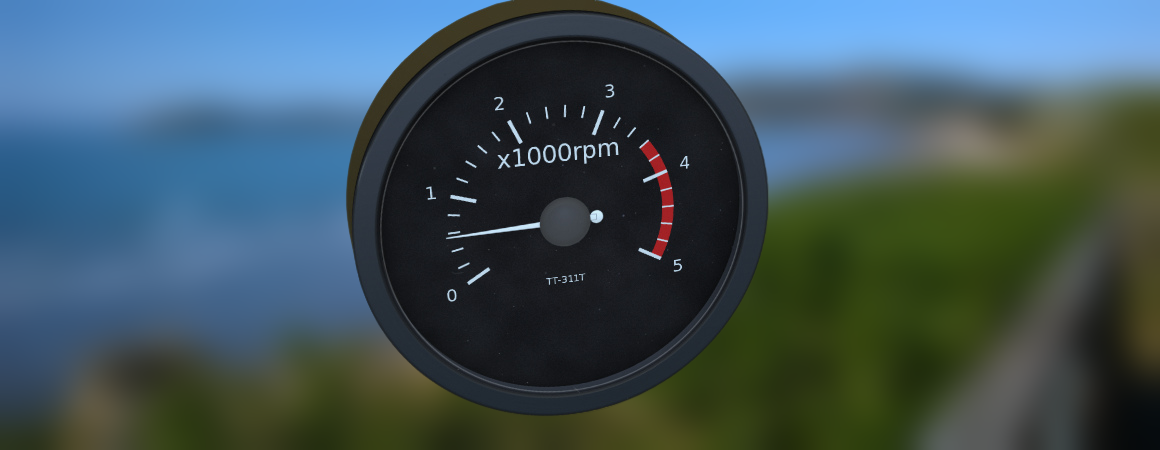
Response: 600 rpm
